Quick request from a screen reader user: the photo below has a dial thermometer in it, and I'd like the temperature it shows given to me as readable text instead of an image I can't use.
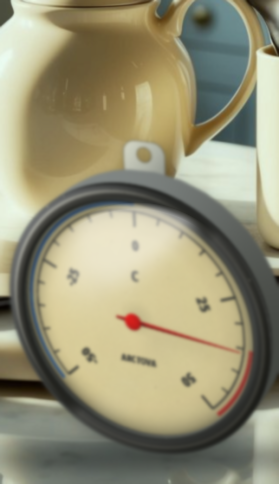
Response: 35 °C
